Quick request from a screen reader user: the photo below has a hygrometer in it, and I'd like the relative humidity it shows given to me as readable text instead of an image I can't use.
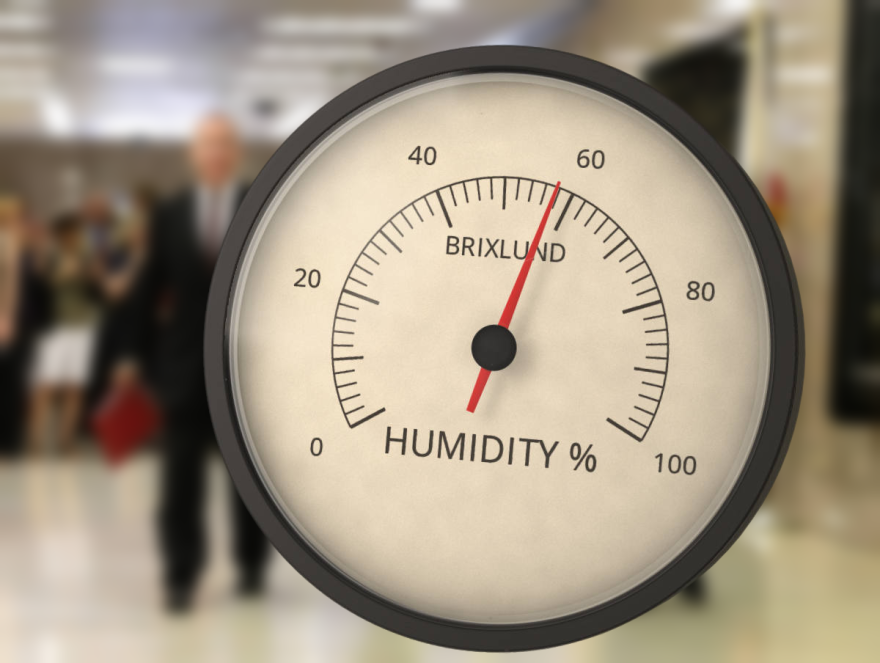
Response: 58 %
